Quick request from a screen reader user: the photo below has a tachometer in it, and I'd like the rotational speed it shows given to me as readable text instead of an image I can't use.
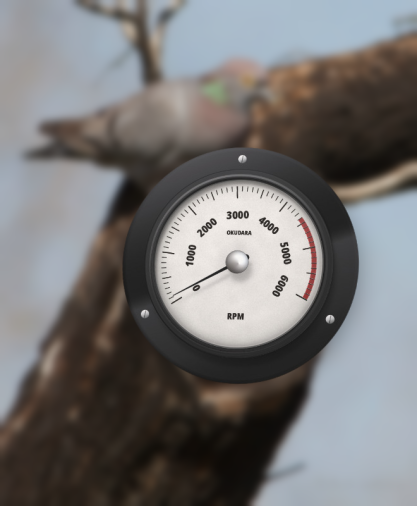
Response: 100 rpm
